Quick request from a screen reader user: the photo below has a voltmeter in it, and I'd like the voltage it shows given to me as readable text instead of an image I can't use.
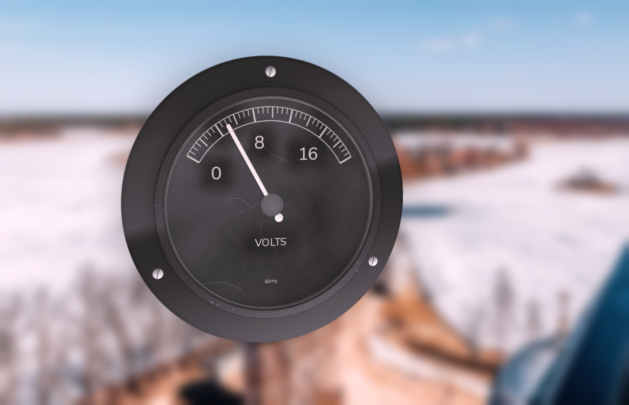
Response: 5 V
